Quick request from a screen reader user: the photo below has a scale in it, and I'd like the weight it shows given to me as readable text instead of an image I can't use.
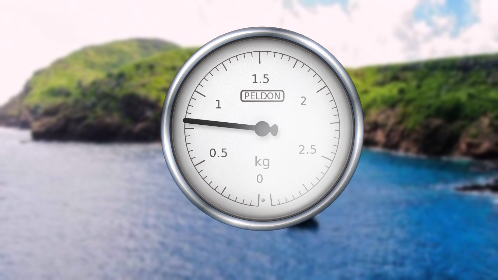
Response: 0.8 kg
